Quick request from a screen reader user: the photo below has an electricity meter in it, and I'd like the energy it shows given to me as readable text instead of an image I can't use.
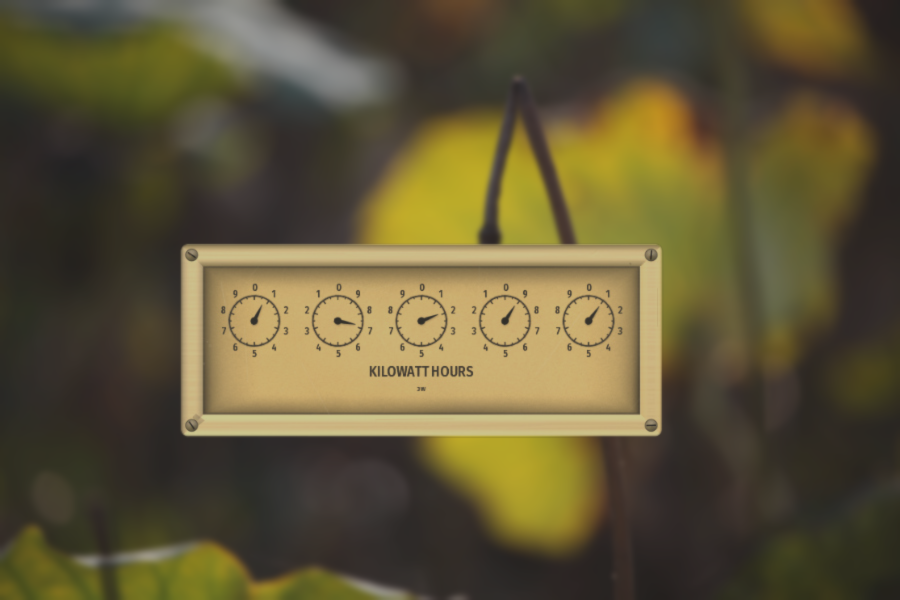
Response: 7191 kWh
